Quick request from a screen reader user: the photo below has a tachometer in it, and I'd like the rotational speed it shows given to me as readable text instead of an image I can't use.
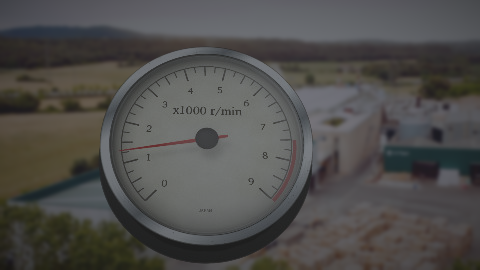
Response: 1250 rpm
